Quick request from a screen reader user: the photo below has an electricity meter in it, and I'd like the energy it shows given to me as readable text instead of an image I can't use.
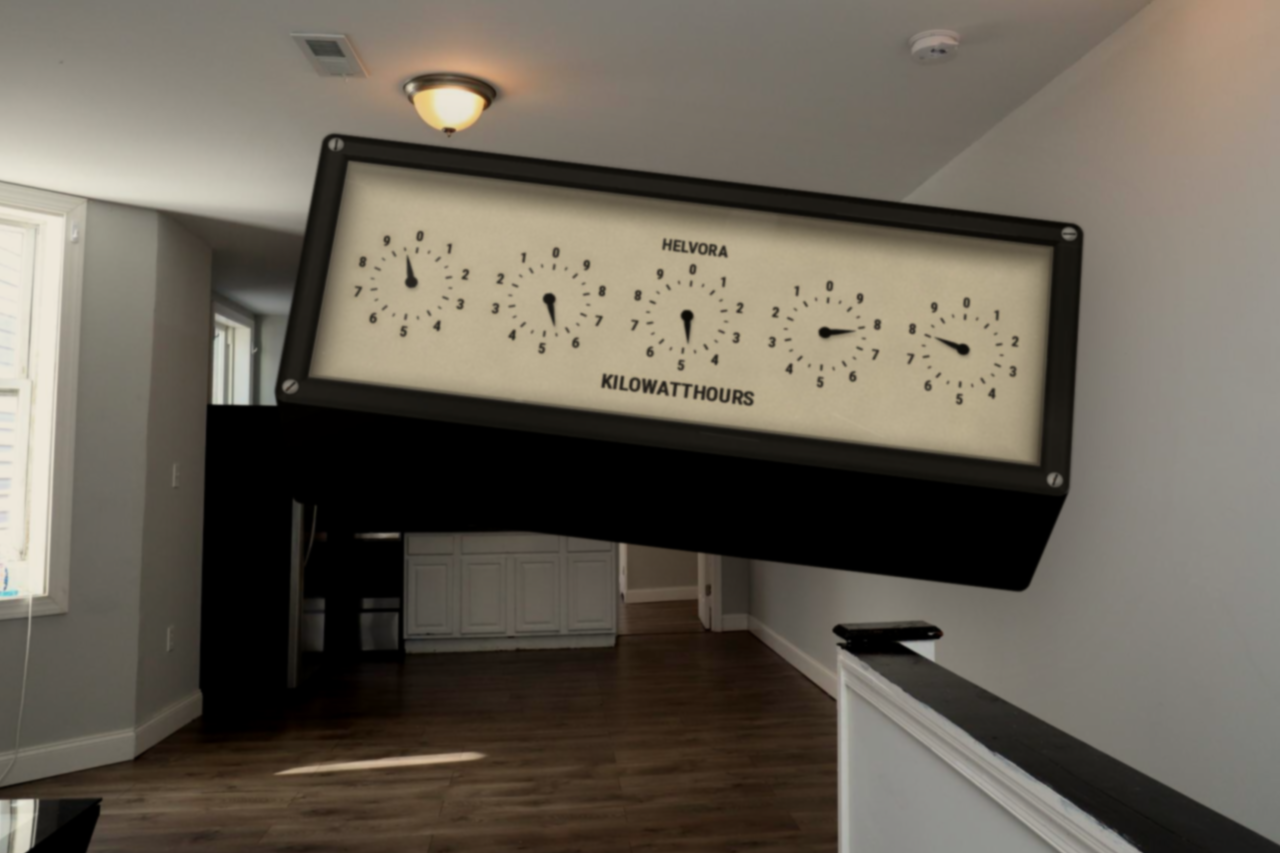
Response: 95478 kWh
